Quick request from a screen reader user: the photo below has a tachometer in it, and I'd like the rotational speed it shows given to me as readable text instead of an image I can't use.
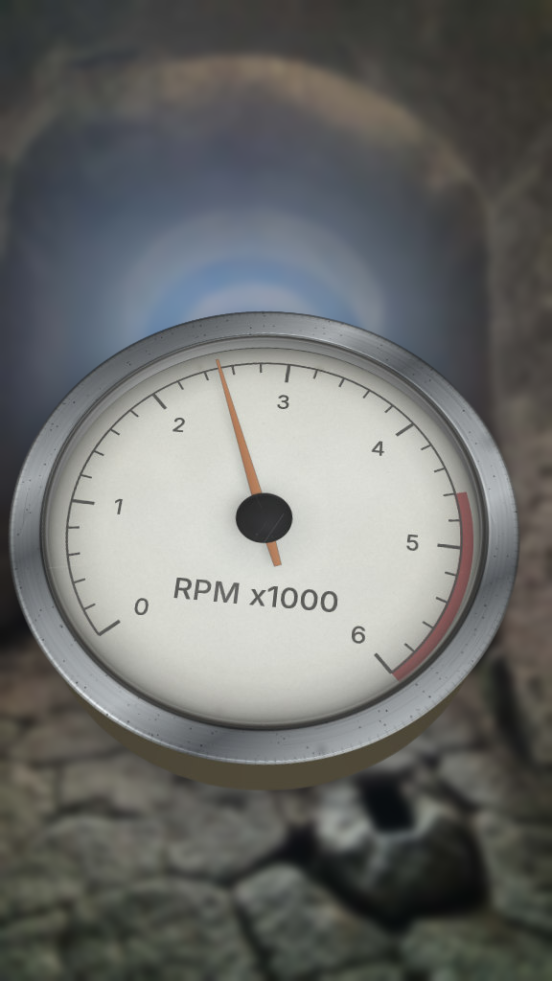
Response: 2500 rpm
